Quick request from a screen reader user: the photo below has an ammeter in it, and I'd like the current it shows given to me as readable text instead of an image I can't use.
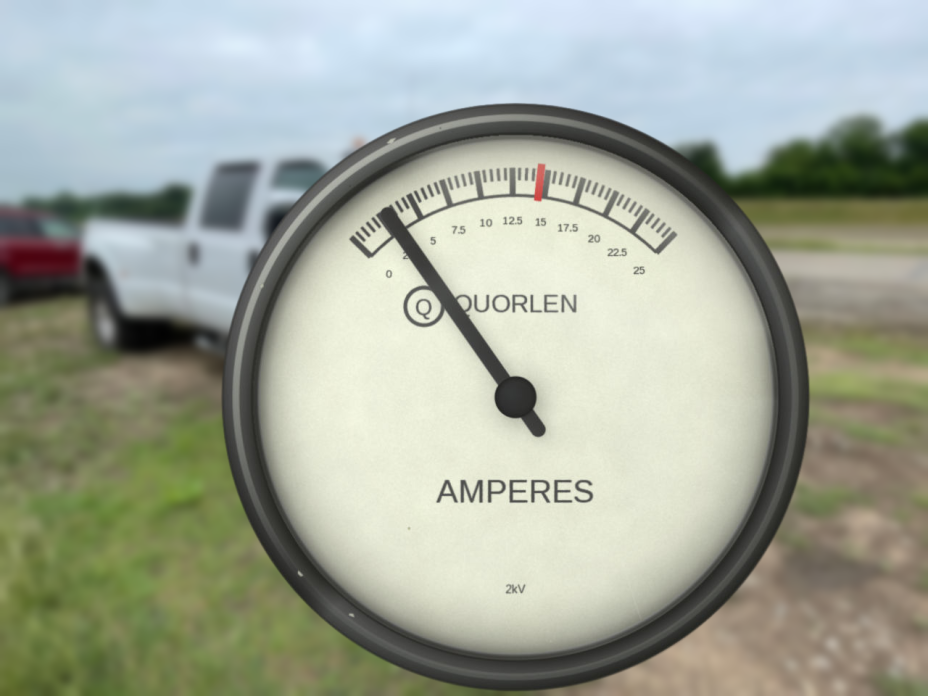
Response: 3 A
